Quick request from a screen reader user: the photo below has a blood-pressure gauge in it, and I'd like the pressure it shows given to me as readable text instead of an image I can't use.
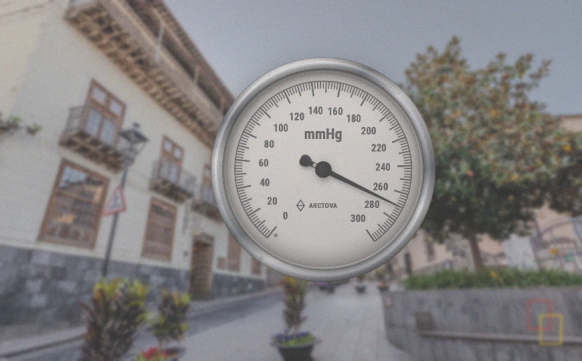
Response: 270 mmHg
